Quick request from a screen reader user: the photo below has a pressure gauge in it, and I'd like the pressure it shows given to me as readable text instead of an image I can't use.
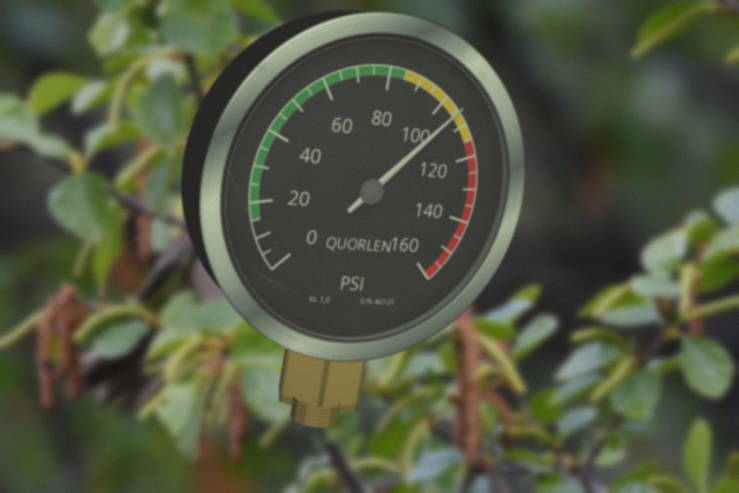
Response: 105 psi
